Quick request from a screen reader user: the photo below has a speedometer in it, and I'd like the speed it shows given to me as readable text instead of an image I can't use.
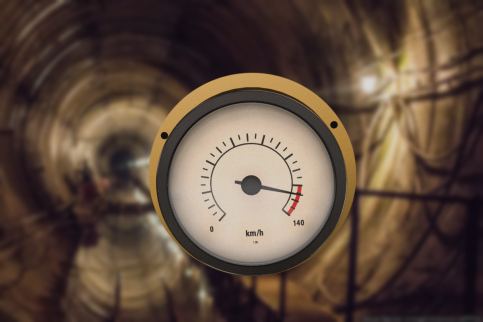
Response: 125 km/h
